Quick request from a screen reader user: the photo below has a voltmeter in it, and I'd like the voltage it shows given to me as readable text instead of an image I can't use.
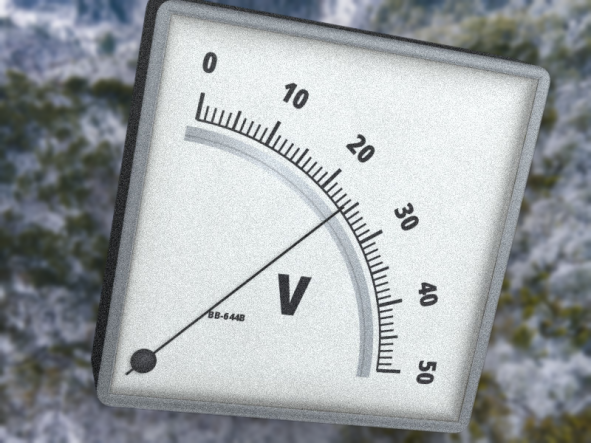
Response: 24 V
